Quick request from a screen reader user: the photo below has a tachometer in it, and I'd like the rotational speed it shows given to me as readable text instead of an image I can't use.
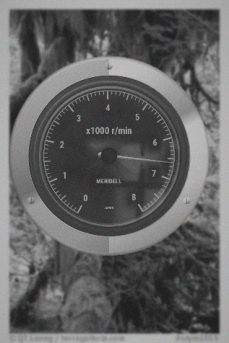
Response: 6600 rpm
